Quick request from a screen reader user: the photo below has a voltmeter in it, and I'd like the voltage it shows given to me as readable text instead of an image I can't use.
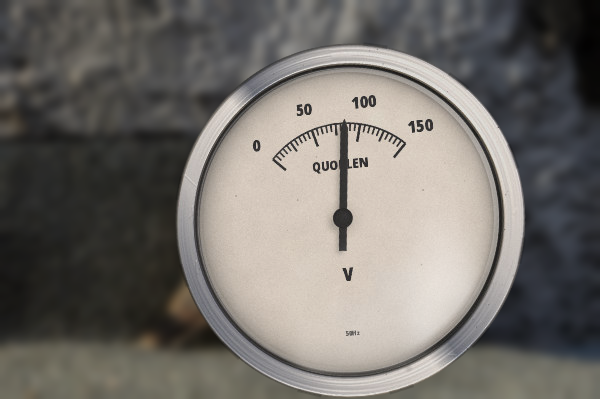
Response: 85 V
